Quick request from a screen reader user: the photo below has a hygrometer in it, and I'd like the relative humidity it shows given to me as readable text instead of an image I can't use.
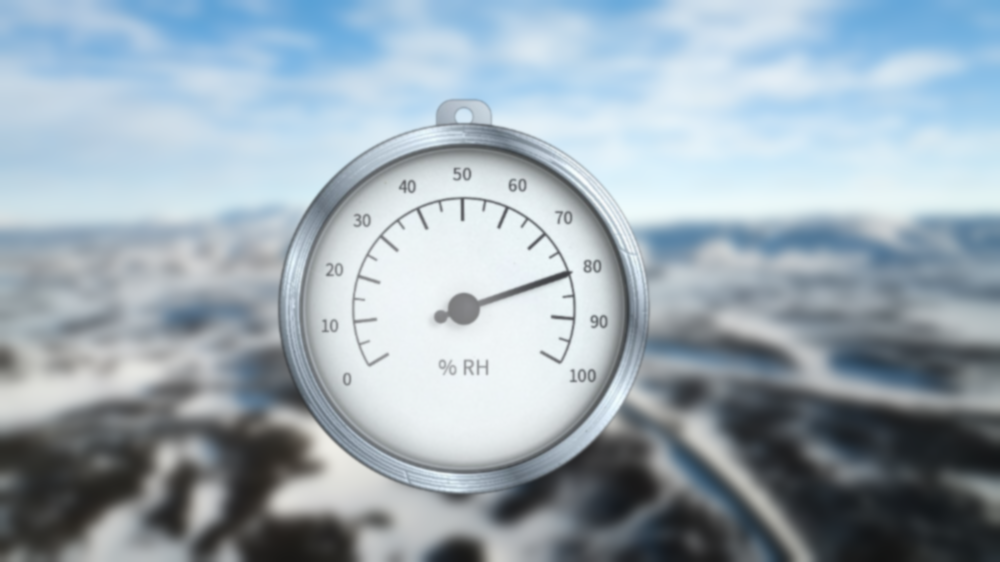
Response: 80 %
